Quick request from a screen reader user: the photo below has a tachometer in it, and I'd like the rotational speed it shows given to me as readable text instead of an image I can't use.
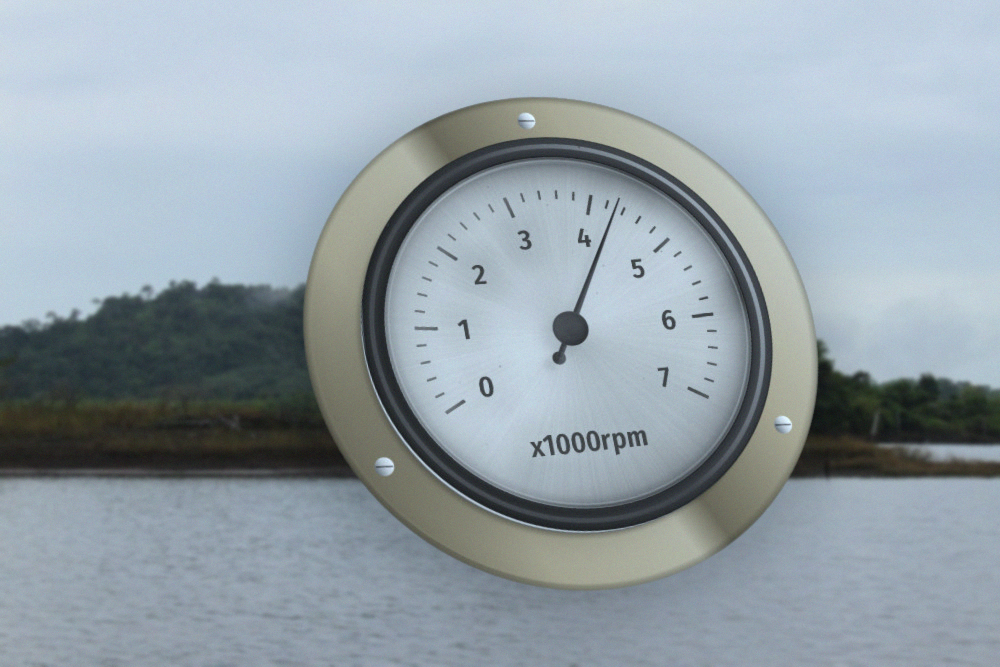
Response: 4300 rpm
